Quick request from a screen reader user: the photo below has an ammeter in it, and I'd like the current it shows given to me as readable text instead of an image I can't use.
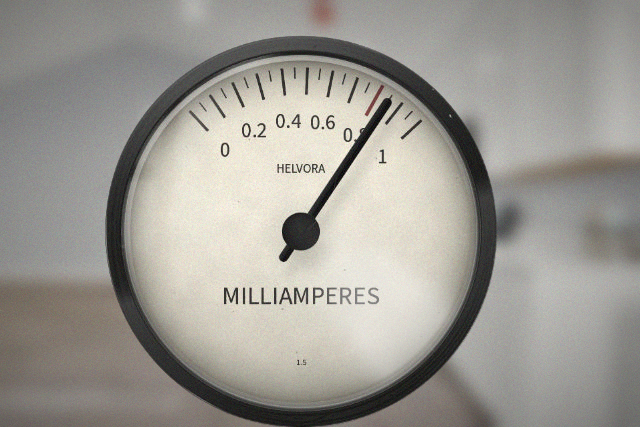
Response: 0.85 mA
